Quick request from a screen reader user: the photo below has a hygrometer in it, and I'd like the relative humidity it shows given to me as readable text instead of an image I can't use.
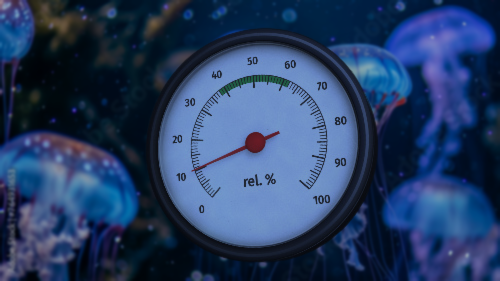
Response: 10 %
